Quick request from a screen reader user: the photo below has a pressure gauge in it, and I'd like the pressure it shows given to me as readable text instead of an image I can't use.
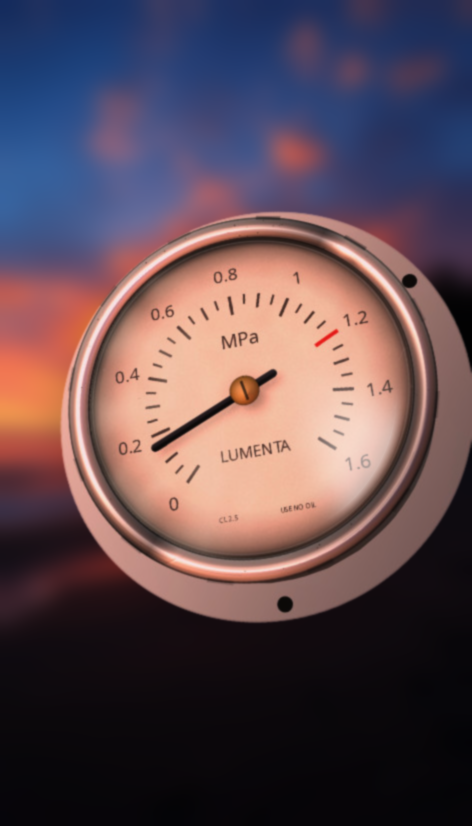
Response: 0.15 MPa
